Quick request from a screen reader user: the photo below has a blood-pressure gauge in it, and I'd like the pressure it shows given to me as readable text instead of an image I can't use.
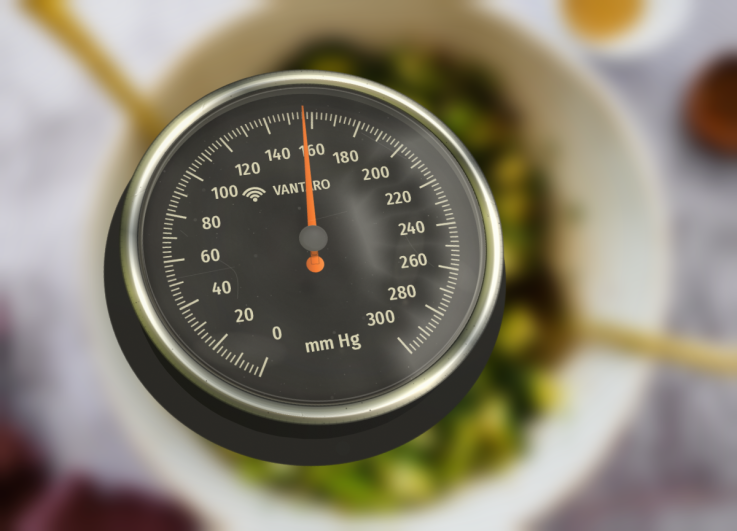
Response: 156 mmHg
